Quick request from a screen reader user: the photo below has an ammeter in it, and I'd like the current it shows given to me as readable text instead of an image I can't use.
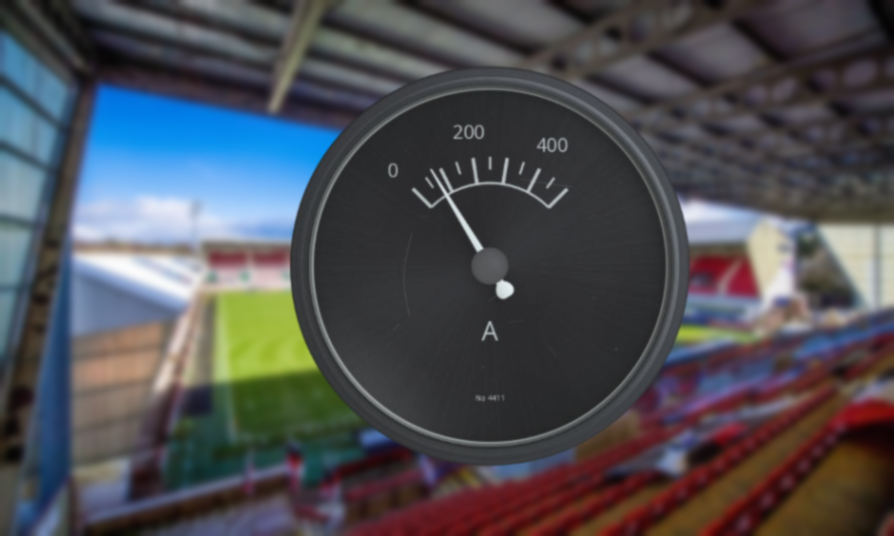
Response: 75 A
